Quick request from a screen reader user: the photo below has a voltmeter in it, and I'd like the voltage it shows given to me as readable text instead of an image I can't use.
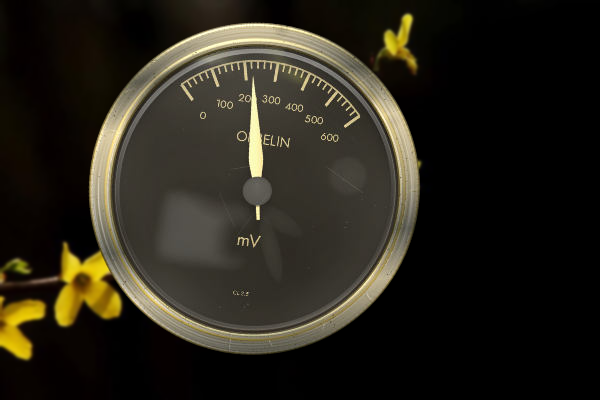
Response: 220 mV
